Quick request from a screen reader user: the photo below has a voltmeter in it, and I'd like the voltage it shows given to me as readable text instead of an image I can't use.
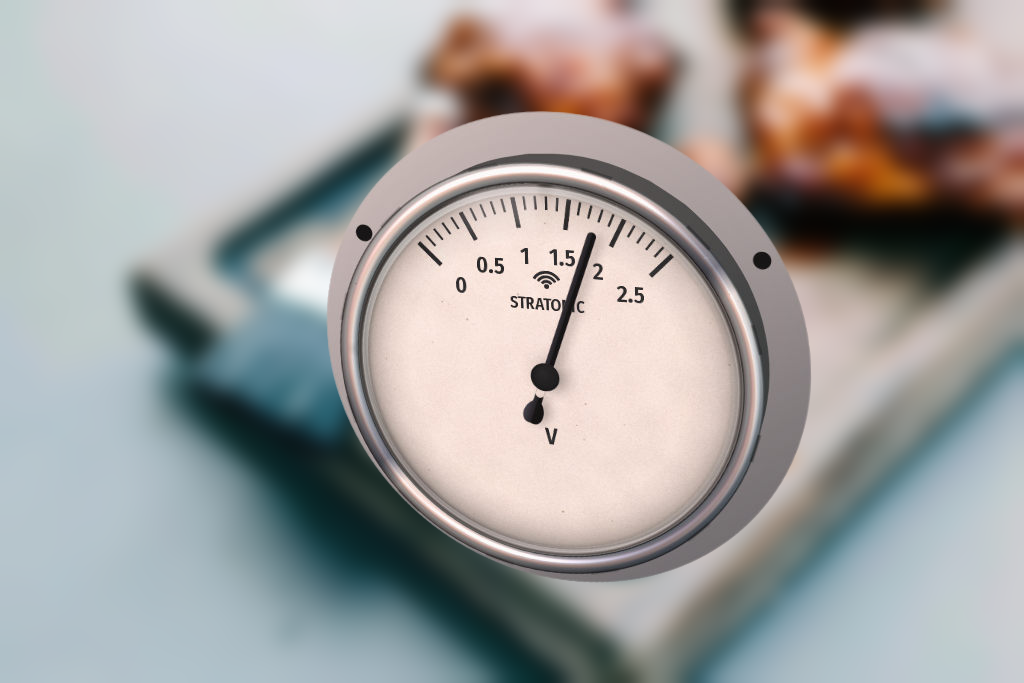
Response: 1.8 V
